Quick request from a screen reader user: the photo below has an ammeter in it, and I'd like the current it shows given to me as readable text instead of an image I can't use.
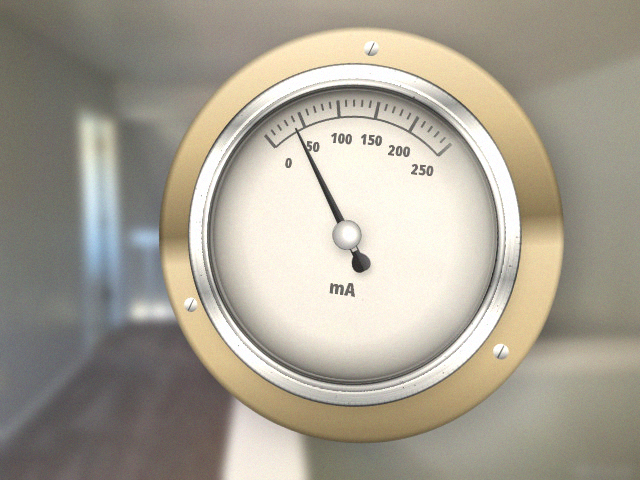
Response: 40 mA
